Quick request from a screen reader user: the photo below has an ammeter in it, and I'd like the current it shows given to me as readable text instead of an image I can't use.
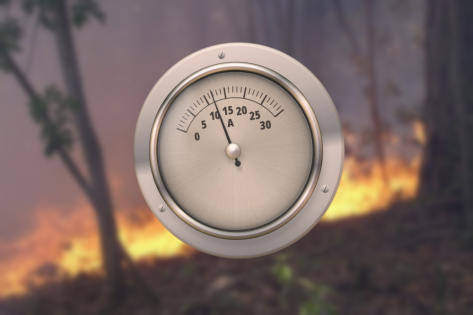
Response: 12 A
